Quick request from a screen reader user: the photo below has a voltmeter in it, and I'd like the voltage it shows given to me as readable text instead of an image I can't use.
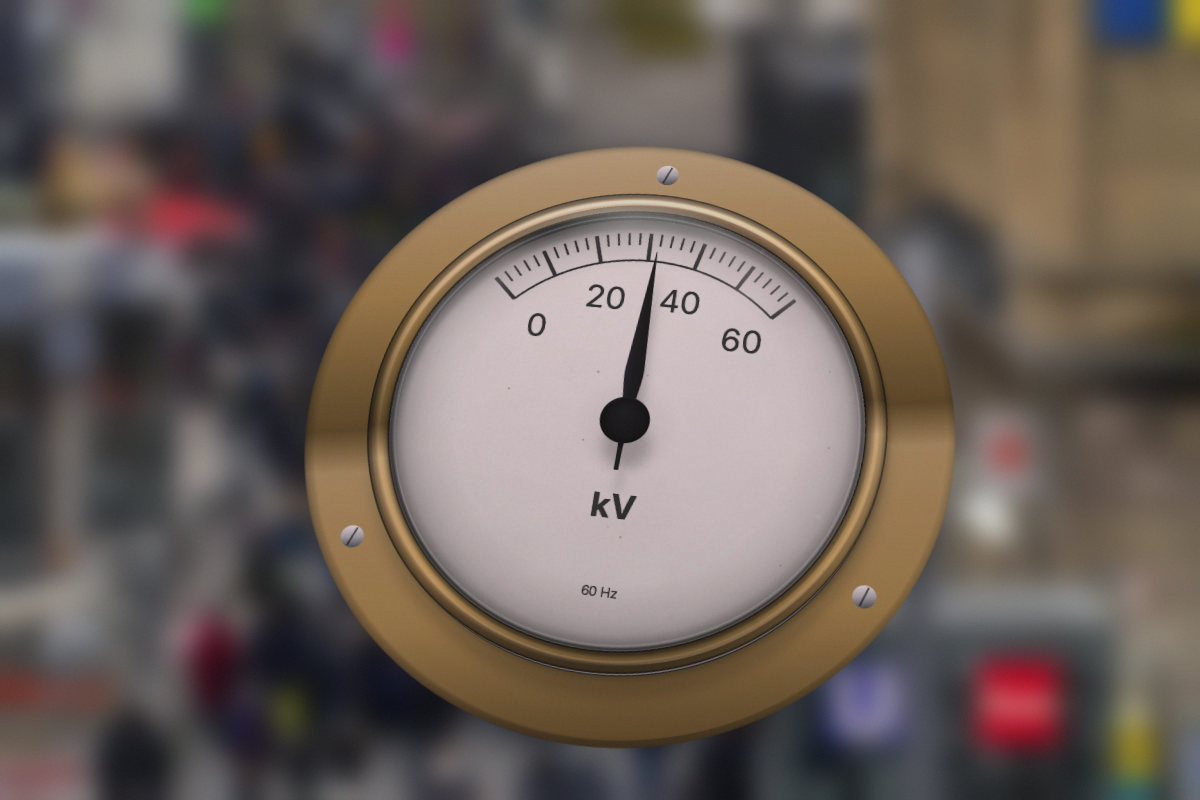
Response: 32 kV
